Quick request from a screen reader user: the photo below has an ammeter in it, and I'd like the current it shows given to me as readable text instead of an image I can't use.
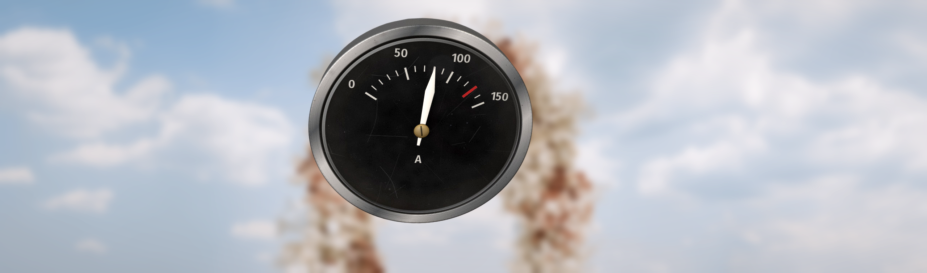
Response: 80 A
